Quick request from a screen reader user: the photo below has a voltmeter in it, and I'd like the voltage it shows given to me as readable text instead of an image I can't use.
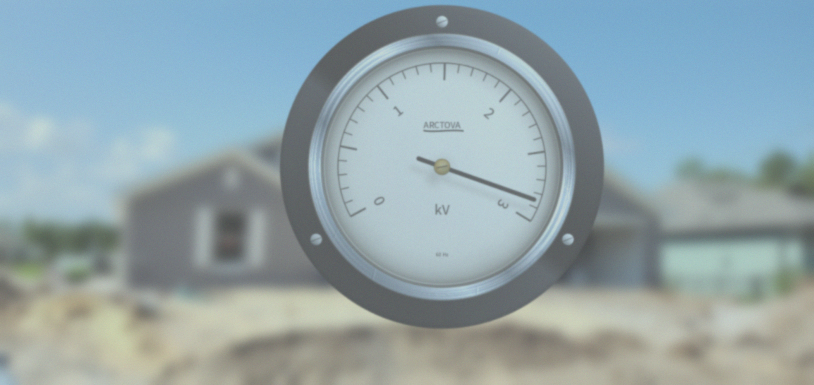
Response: 2.85 kV
